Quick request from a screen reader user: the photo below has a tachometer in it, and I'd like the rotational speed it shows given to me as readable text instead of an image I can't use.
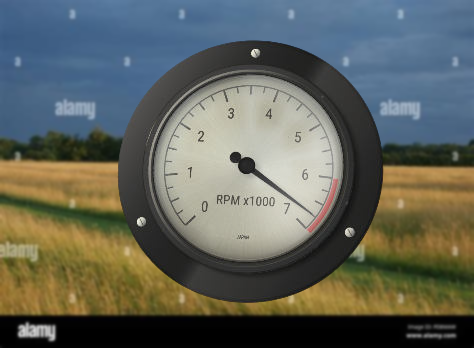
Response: 6750 rpm
